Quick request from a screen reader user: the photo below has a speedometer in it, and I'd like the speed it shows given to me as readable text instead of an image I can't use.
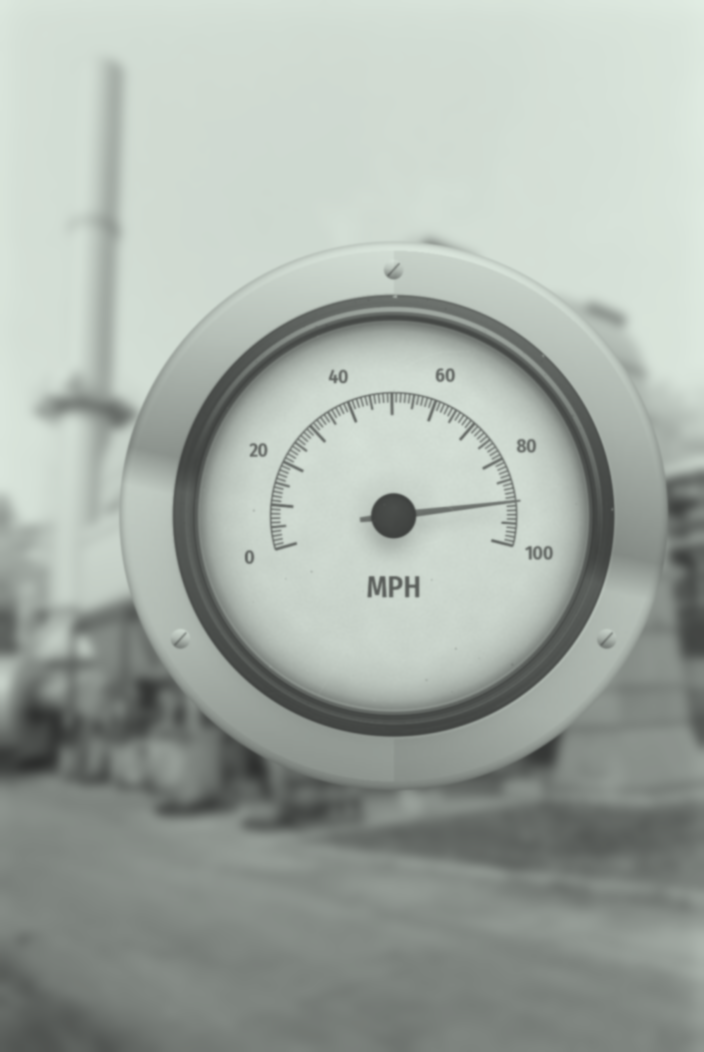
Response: 90 mph
